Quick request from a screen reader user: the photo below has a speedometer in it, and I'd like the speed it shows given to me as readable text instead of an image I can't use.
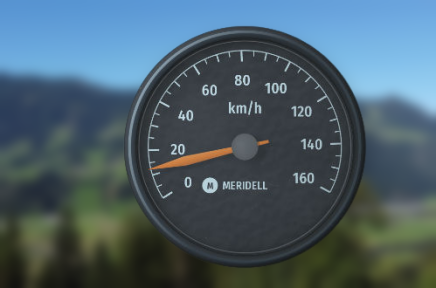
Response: 12.5 km/h
